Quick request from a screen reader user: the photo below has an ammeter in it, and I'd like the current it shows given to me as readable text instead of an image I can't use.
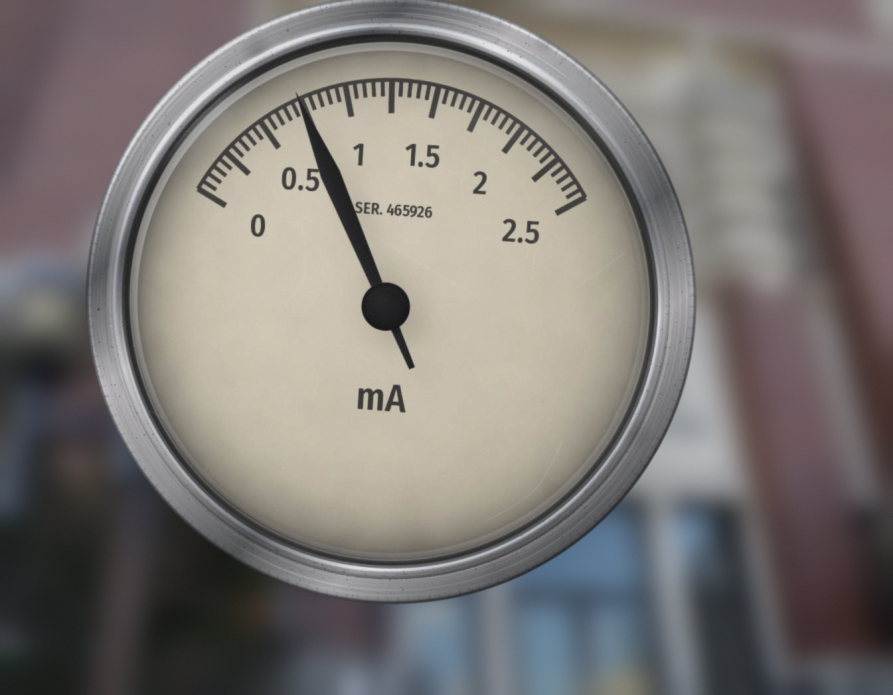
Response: 0.75 mA
